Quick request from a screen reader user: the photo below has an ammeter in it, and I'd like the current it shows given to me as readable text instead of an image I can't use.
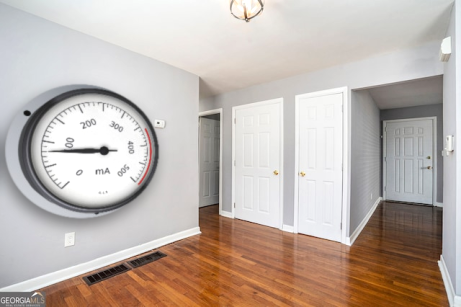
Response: 80 mA
